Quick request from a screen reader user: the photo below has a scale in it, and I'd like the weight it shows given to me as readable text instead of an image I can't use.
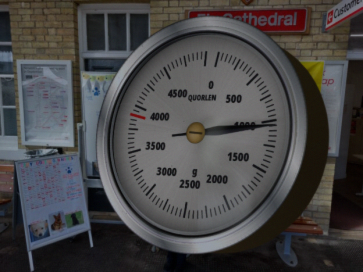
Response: 1050 g
